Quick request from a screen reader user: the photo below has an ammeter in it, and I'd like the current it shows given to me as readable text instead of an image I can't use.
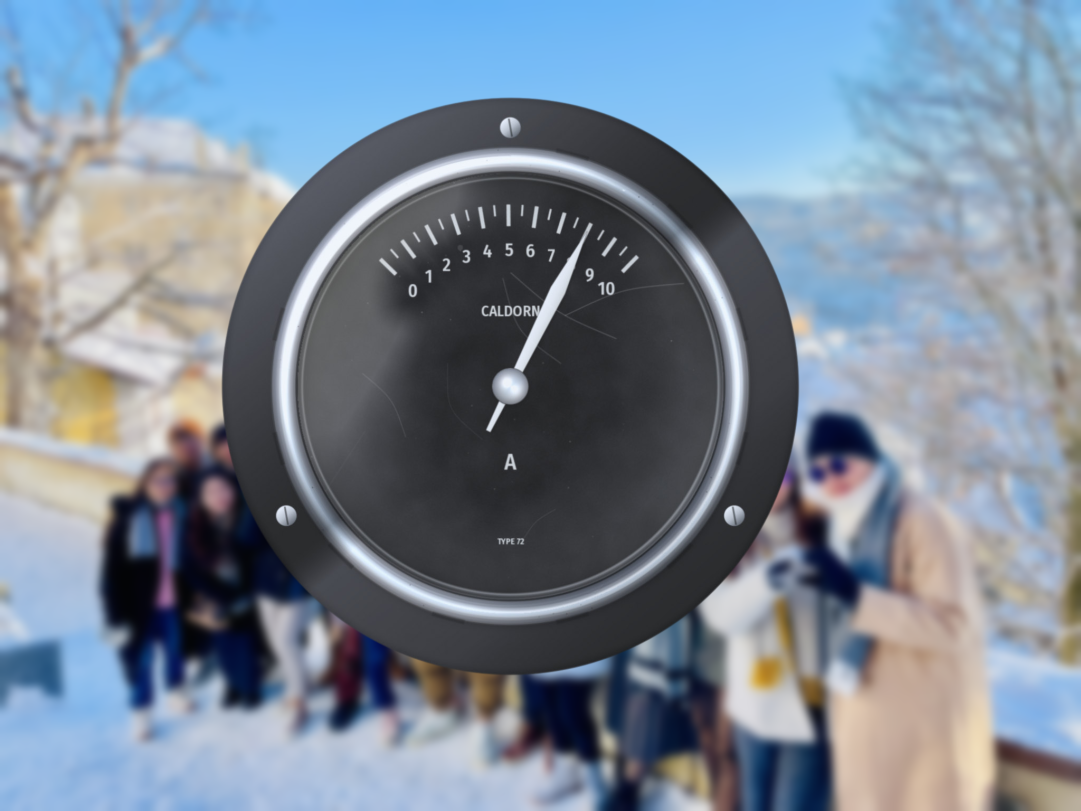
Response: 8 A
